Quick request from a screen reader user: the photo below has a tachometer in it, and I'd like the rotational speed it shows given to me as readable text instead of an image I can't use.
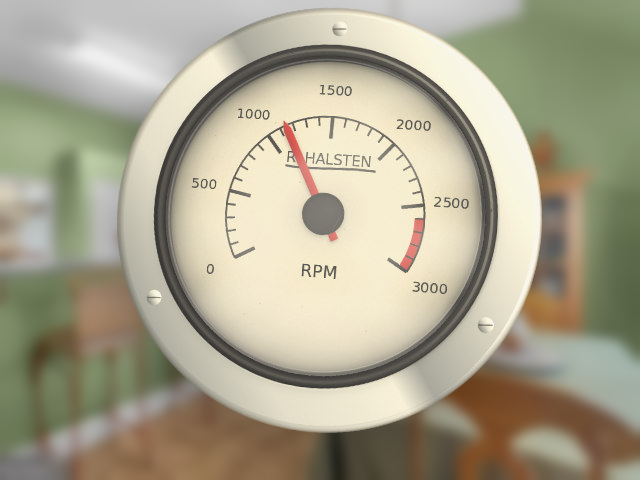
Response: 1150 rpm
